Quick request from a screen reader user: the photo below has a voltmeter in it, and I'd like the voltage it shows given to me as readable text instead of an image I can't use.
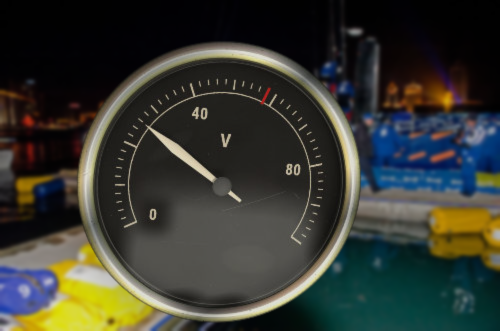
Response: 26 V
